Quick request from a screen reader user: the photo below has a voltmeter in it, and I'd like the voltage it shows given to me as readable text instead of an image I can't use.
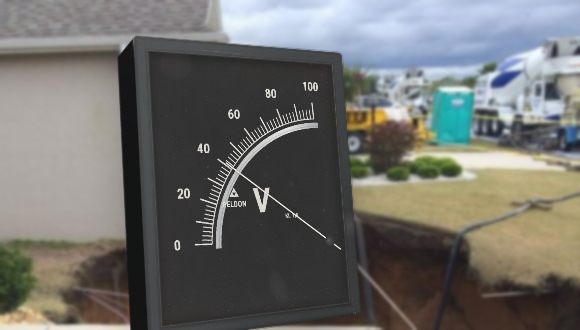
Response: 40 V
